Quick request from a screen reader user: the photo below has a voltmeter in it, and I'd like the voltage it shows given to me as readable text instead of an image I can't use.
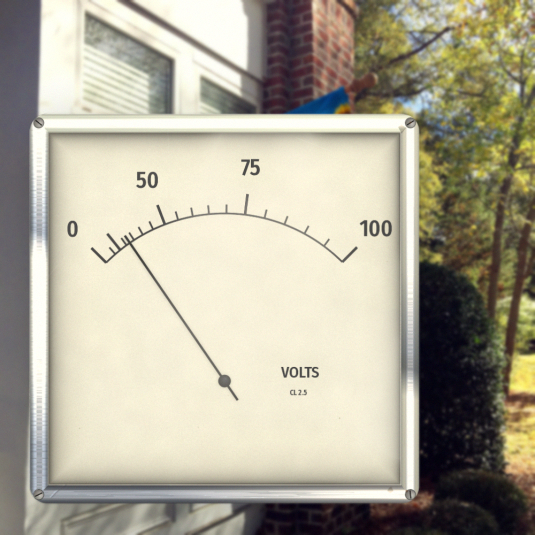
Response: 32.5 V
